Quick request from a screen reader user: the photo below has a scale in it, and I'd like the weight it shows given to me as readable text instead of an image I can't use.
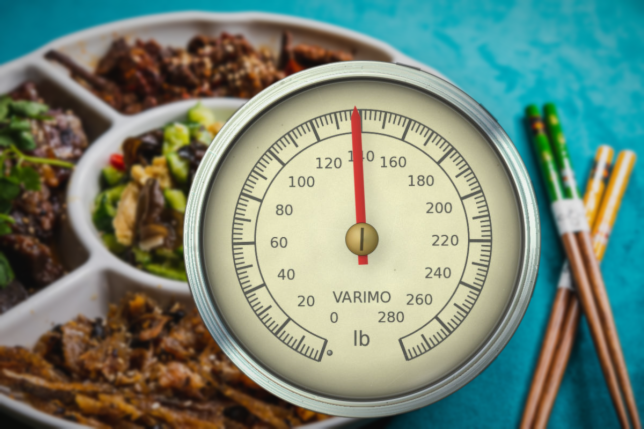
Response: 138 lb
